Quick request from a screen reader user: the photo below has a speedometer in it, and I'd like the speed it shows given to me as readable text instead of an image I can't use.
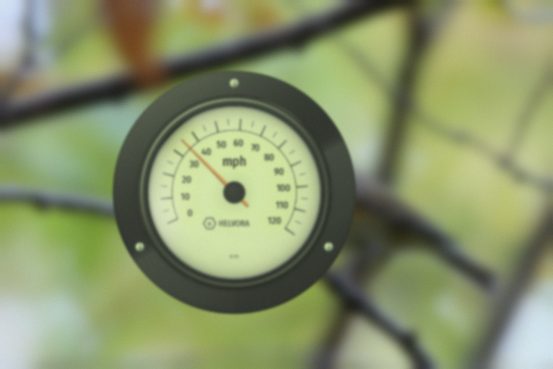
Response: 35 mph
